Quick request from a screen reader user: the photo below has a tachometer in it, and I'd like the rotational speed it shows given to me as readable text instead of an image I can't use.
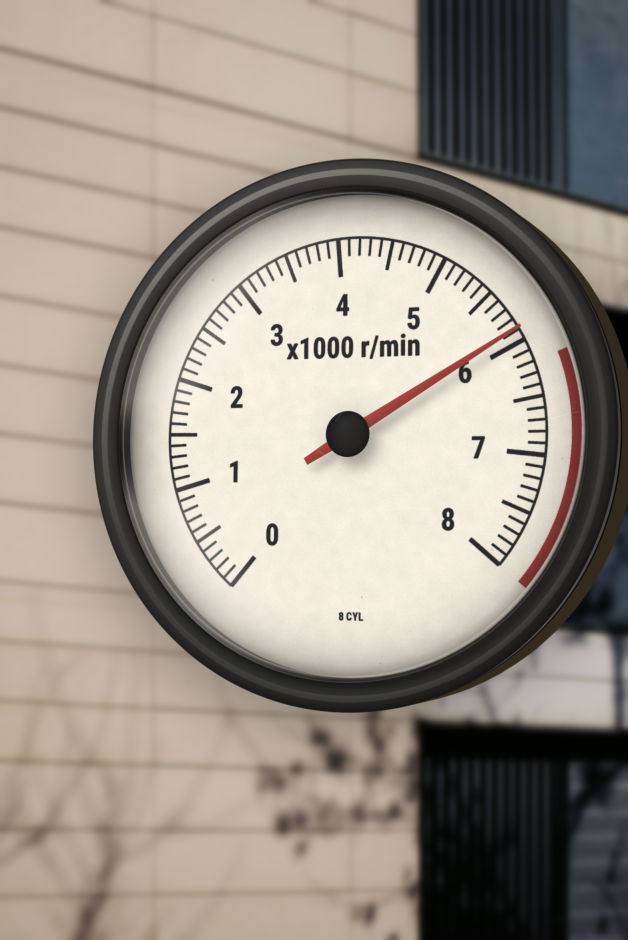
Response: 5900 rpm
